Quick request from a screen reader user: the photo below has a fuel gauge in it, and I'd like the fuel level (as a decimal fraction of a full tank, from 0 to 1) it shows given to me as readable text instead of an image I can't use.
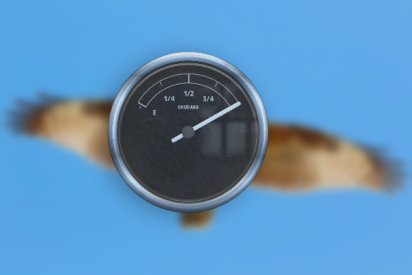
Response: 1
